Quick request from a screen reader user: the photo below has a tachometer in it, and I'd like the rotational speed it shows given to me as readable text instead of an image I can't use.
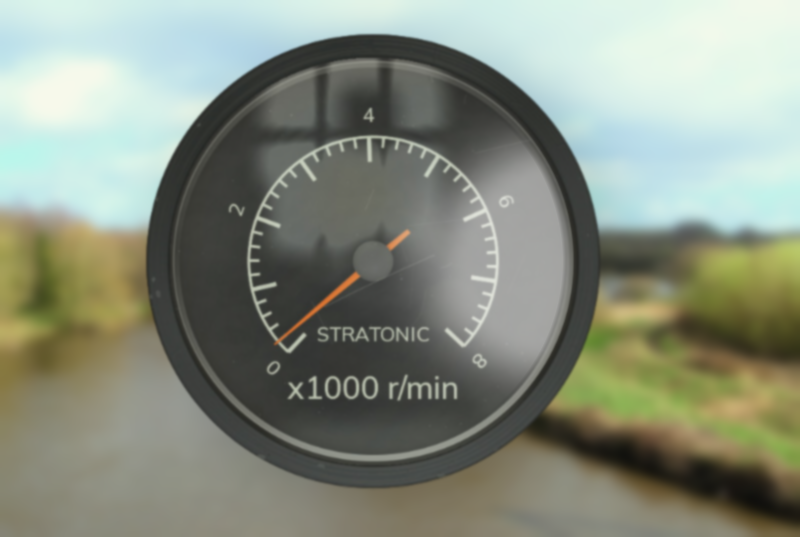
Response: 200 rpm
